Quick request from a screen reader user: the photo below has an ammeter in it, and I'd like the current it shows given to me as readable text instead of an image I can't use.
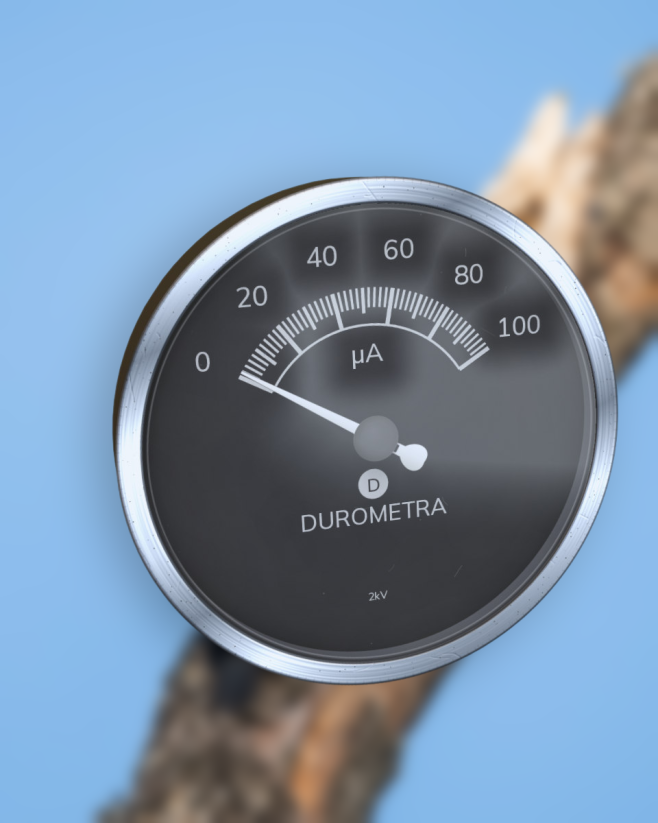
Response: 2 µA
